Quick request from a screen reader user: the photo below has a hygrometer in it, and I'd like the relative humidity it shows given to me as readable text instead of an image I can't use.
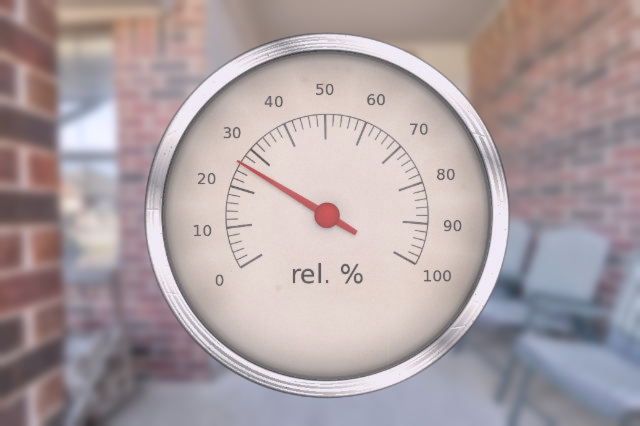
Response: 26 %
